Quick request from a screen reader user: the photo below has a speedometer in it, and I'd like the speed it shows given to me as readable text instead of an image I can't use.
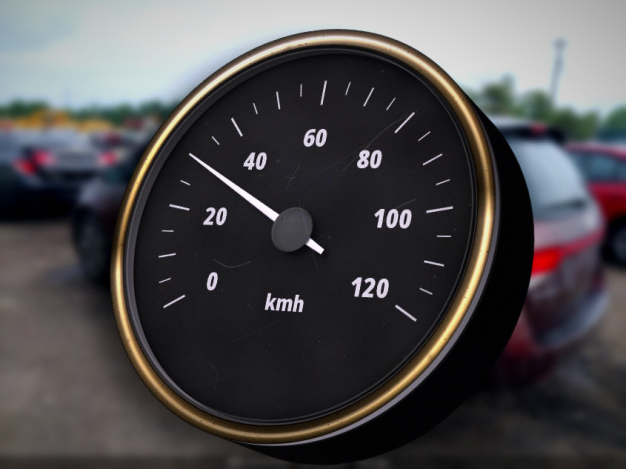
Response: 30 km/h
